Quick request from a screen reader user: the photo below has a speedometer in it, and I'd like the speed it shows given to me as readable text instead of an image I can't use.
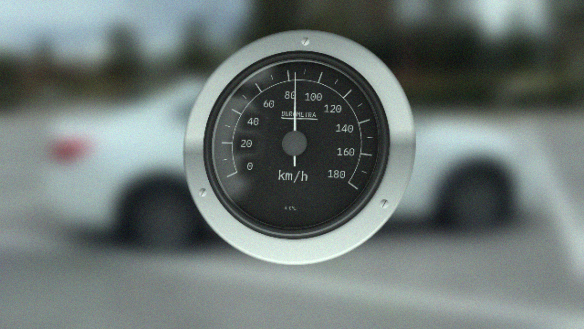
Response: 85 km/h
